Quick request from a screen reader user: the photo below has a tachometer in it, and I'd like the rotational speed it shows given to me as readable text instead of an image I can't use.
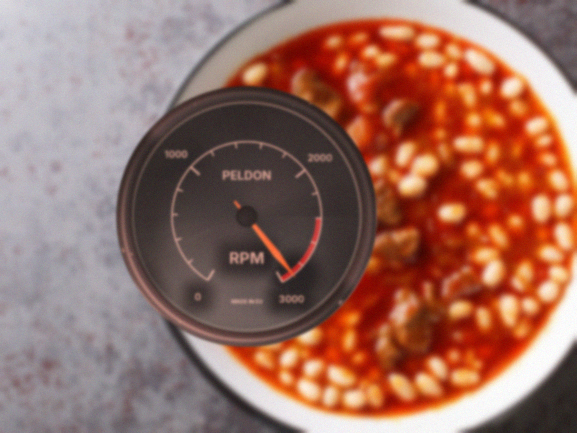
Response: 2900 rpm
